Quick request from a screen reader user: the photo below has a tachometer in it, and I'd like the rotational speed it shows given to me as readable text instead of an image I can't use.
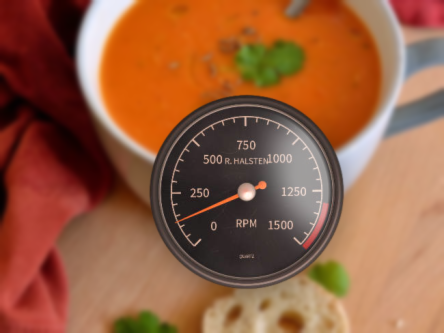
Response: 125 rpm
